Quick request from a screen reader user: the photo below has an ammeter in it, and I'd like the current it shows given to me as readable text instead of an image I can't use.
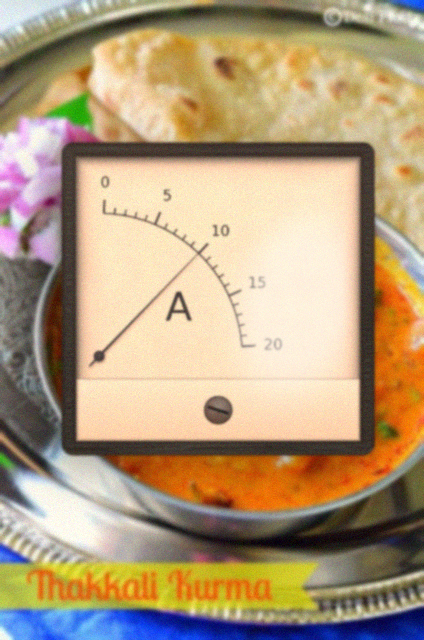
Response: 10 A
